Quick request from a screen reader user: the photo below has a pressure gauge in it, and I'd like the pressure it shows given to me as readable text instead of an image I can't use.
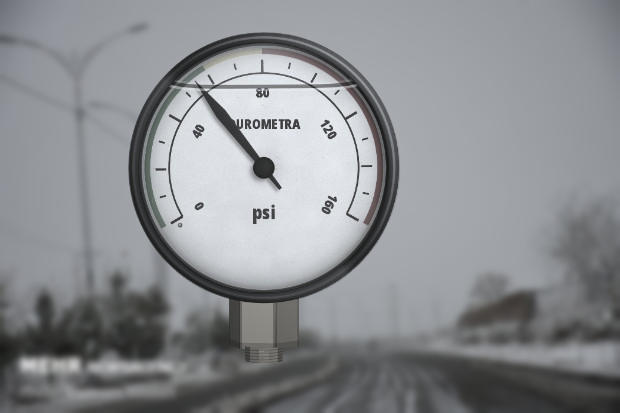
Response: 55 psi
